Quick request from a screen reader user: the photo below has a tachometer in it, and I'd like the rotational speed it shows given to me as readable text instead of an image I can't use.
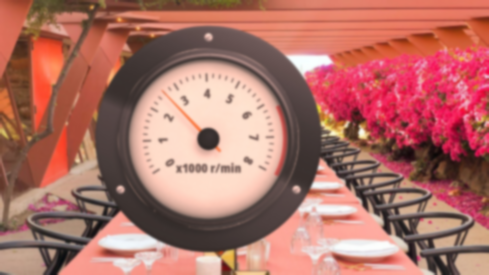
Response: 2600 rpm
